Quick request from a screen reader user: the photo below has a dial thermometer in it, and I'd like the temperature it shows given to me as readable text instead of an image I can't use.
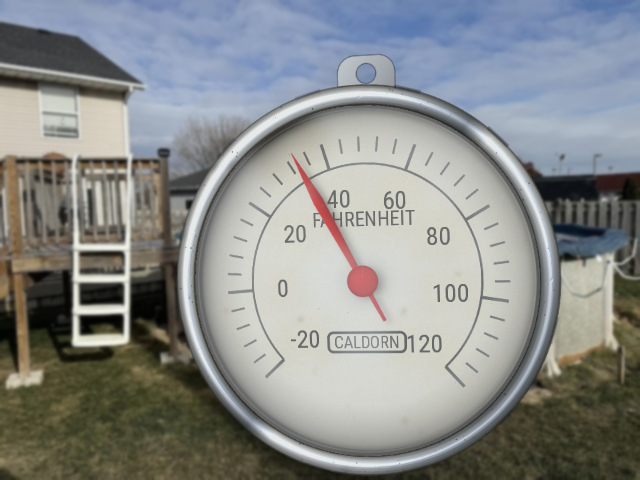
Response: 34 °F
